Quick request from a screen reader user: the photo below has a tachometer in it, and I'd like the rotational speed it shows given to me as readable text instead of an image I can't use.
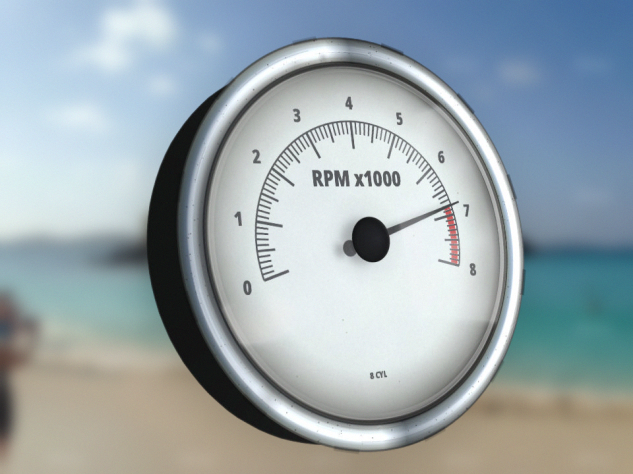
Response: 6800 rpm
